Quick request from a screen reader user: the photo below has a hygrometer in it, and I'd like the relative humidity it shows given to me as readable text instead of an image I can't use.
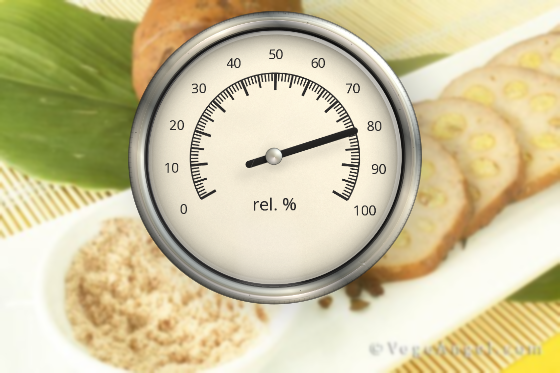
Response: 80 %
